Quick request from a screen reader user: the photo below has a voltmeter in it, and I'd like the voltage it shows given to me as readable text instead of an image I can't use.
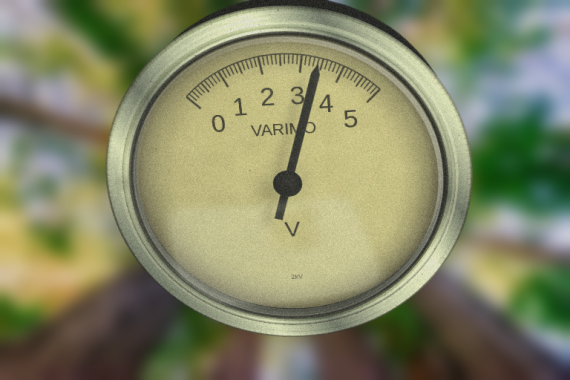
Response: 3.4 V
